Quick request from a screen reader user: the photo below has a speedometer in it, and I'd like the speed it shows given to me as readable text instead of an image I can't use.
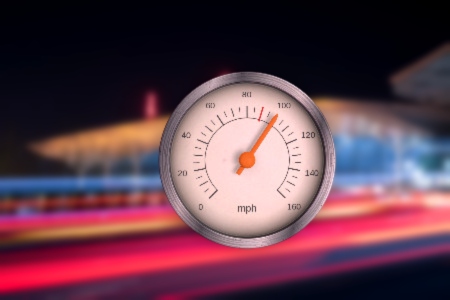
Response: 100 mph
